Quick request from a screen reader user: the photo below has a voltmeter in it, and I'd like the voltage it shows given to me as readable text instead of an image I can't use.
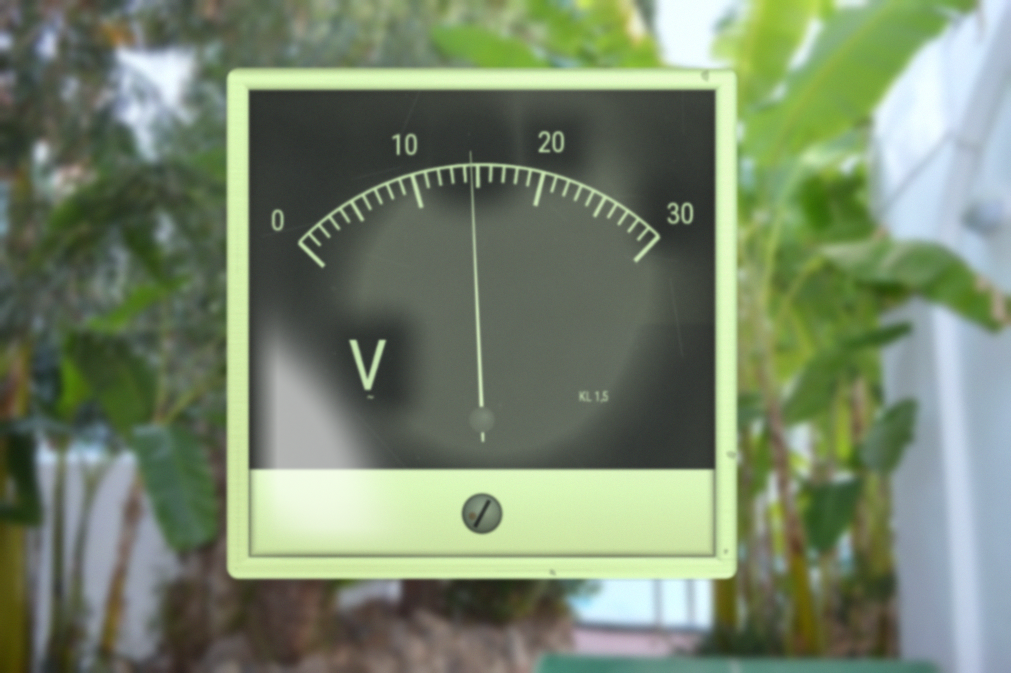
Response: 14.5 V
